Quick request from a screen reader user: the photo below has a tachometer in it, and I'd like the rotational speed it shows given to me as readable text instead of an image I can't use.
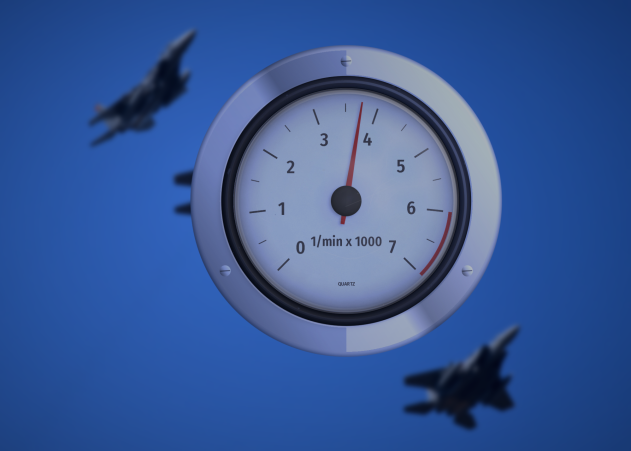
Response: 3750 rpm
